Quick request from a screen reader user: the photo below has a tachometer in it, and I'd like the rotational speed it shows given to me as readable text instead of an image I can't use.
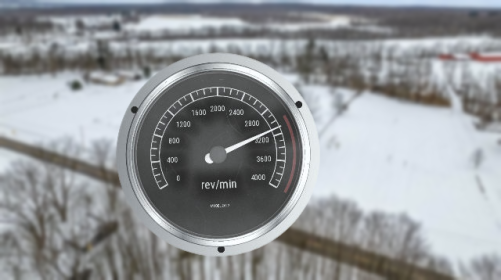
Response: 3100 rpm
